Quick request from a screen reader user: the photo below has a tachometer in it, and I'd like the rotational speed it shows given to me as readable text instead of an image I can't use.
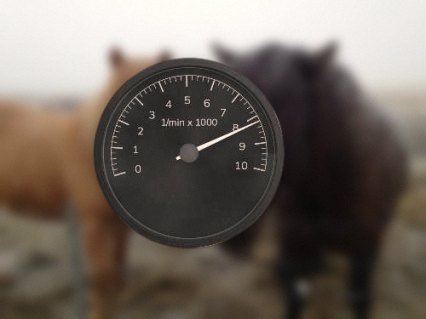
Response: 8200 rpm
